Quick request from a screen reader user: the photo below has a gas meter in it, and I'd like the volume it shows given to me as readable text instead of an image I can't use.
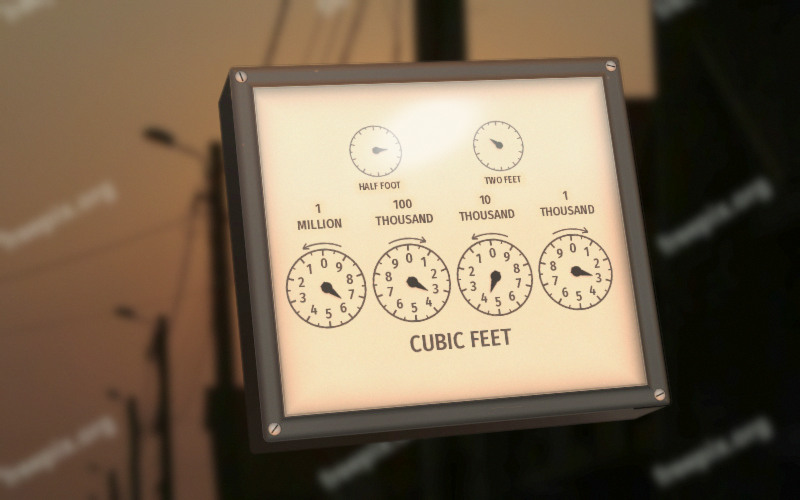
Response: 634300 ft³
